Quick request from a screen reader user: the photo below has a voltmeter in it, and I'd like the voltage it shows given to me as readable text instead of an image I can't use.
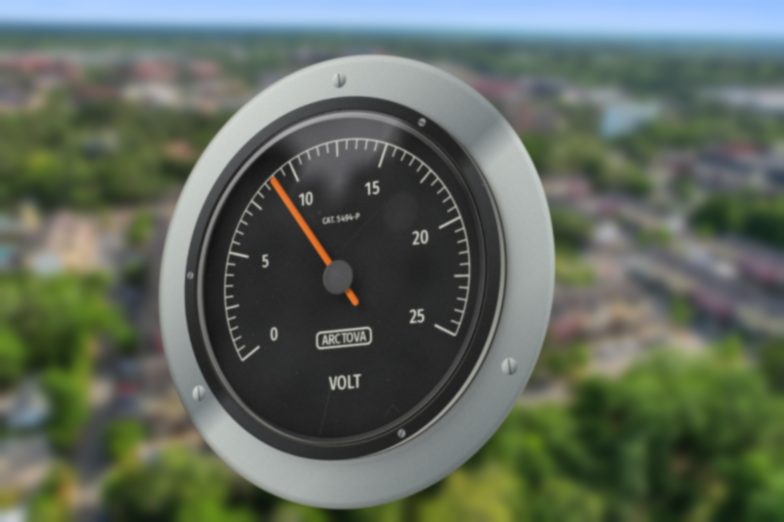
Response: 9 V
